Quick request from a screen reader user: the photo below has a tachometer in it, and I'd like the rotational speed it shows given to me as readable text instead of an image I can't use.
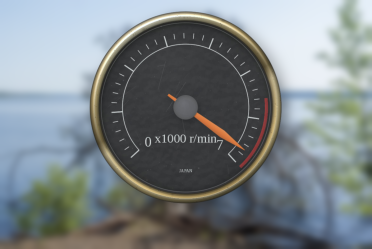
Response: 6700 rpm
